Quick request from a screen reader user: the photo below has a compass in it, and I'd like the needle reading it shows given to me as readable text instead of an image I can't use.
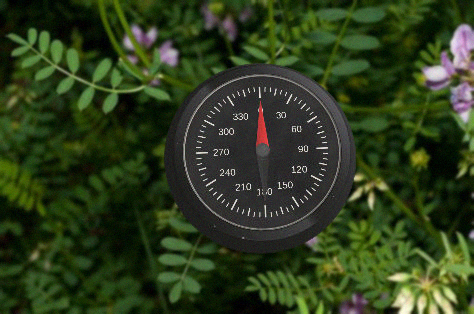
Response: 0 °
